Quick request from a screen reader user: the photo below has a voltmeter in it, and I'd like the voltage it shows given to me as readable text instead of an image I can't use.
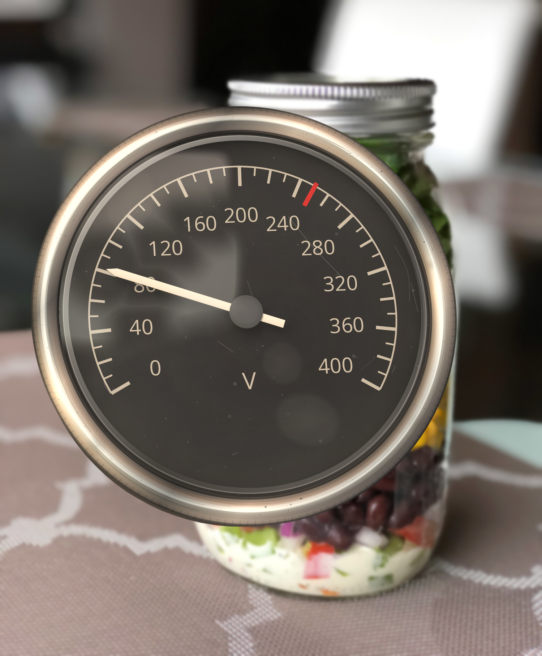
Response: 80 V
